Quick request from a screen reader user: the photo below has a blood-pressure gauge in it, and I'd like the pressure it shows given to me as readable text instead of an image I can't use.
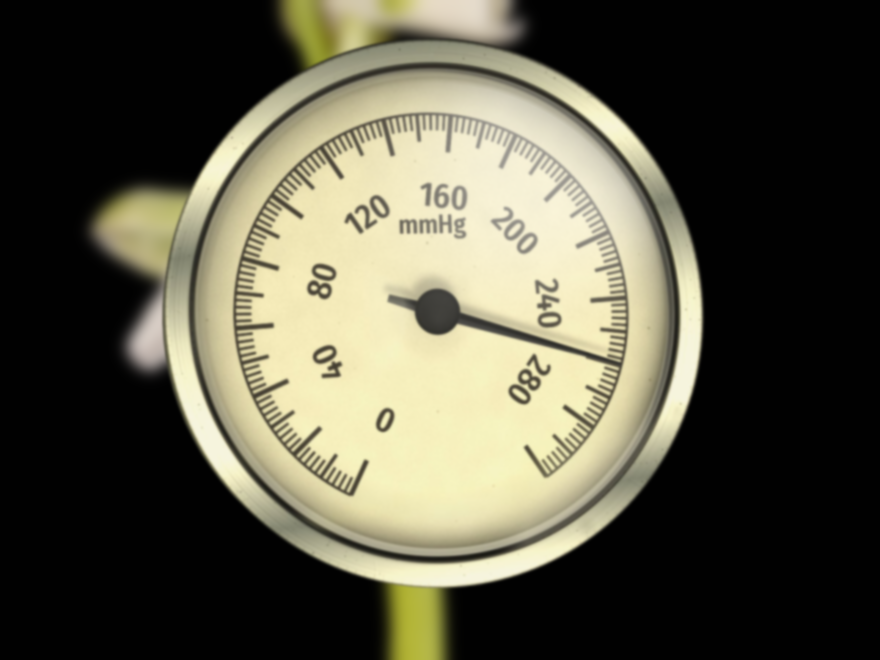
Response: 260 mmHg
